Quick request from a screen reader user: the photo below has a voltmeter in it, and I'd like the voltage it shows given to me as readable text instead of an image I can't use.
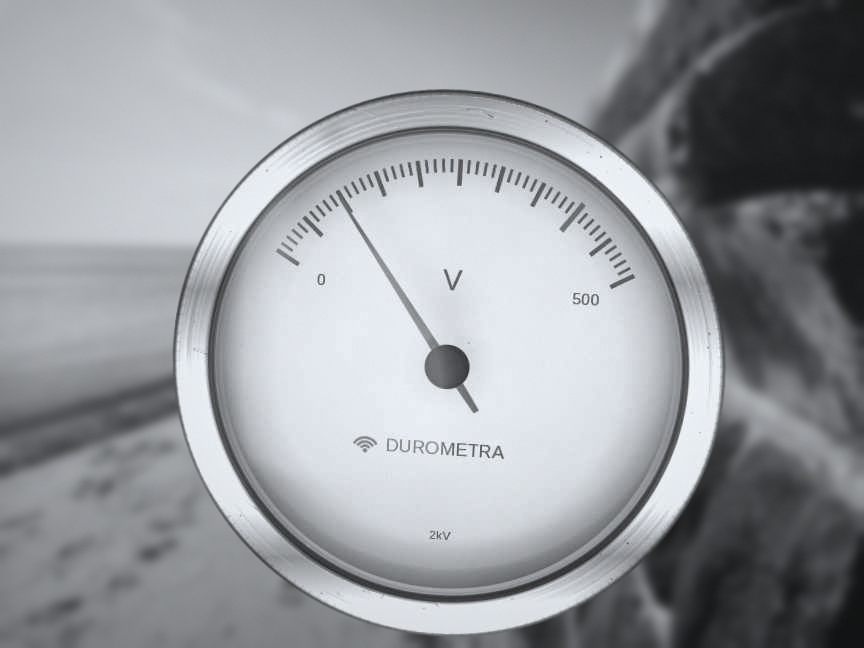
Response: 100 V
